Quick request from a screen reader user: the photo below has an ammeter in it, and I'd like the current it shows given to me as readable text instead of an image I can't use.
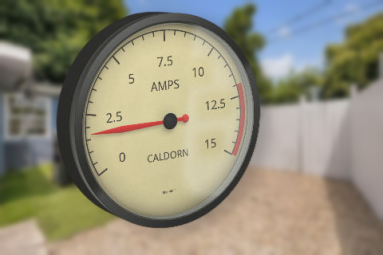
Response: 1.75 A
